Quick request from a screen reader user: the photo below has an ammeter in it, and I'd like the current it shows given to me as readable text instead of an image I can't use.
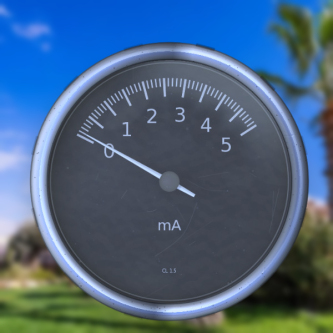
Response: 0.1 mA
